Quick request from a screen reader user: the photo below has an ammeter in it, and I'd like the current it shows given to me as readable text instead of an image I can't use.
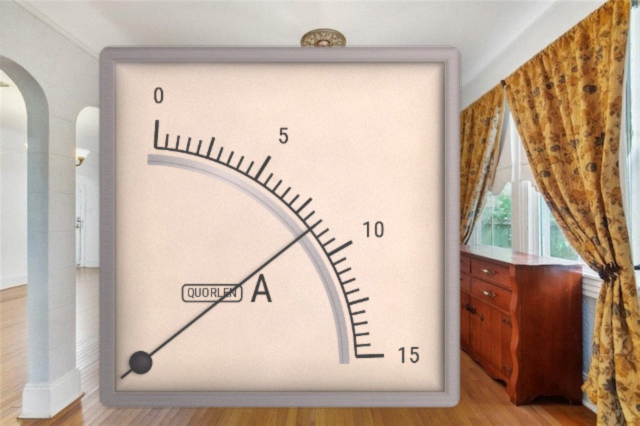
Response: 8.5 A
